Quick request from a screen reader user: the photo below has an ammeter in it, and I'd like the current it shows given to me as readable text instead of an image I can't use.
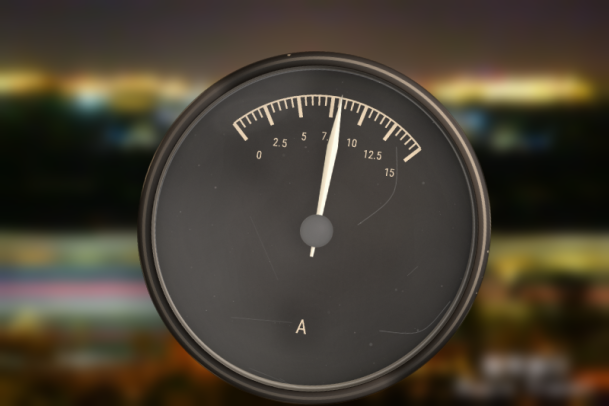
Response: 8 A
